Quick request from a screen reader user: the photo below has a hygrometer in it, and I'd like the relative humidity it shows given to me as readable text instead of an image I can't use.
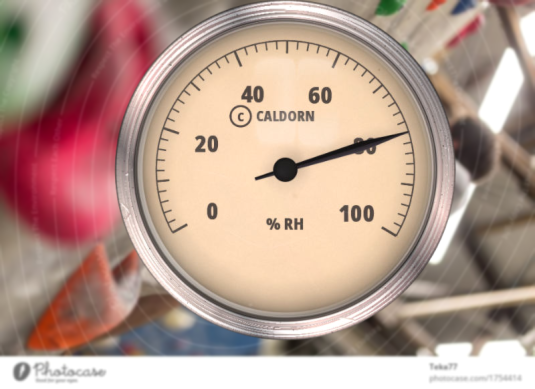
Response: 80 %
